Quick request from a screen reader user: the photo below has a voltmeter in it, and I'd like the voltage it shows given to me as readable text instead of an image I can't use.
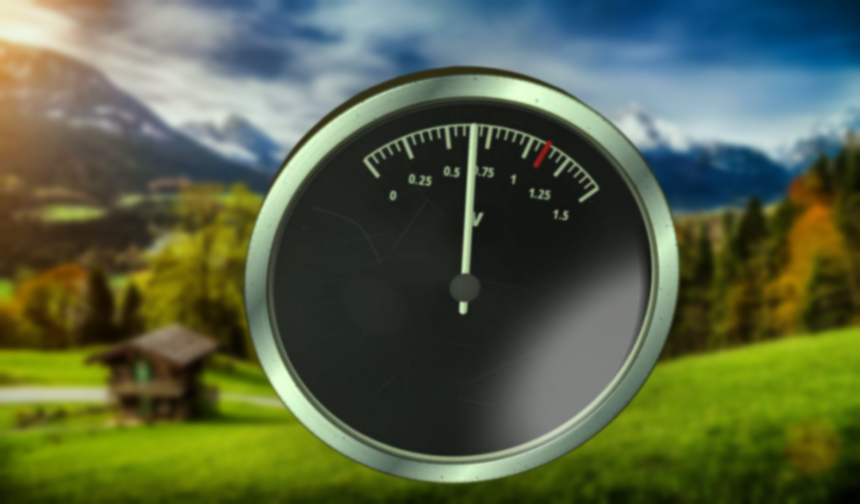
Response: 0.65 V
